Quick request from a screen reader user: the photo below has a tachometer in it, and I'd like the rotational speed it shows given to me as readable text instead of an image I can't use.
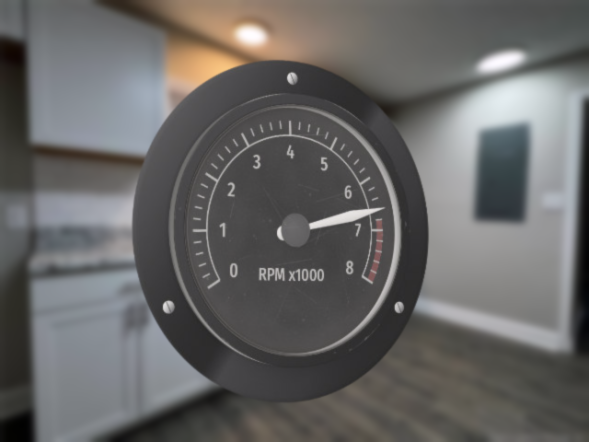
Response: 6600 rpm
